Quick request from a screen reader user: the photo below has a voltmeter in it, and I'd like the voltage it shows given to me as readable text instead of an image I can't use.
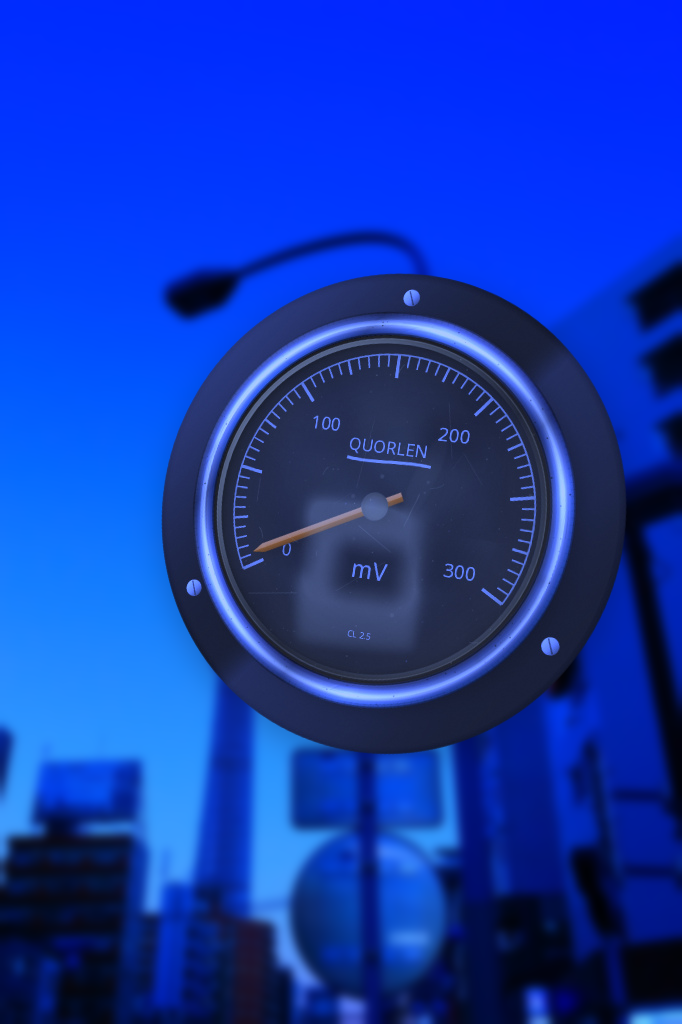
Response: 5 mV
